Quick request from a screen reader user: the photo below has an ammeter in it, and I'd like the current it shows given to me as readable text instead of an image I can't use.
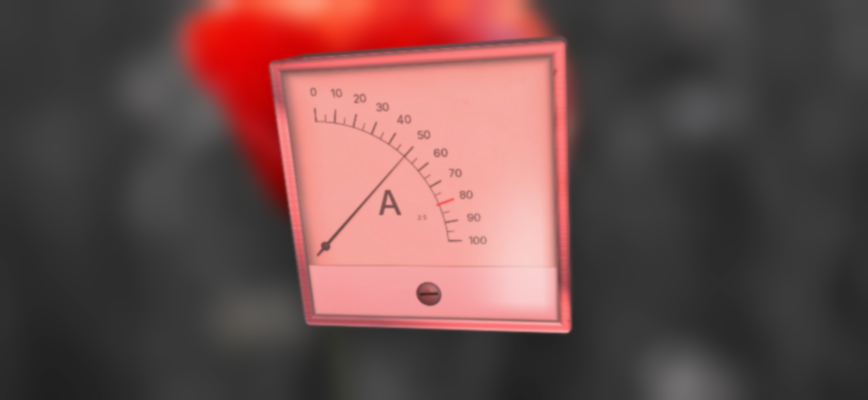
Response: 50 A
